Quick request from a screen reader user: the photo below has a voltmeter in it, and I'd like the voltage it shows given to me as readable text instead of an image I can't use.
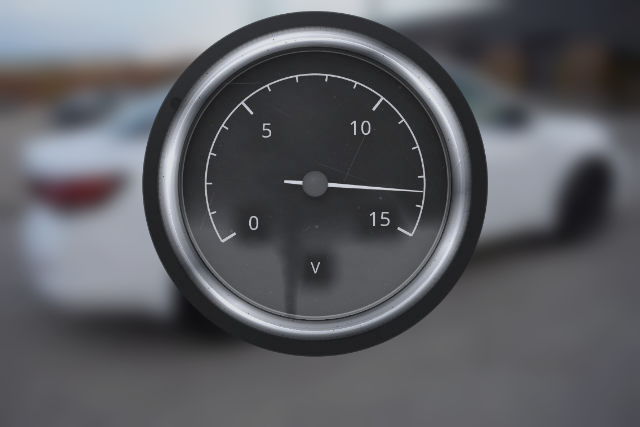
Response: 13.5 V
